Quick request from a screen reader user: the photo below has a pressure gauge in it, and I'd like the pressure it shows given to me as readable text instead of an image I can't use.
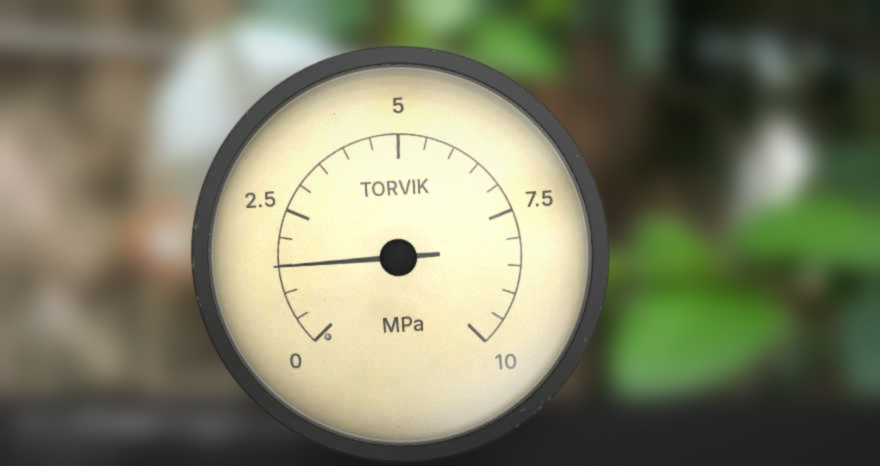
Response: 1.5 MPa
